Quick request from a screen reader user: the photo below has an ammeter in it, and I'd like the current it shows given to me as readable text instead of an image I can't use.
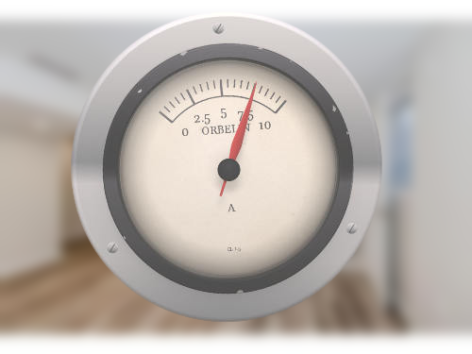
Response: 7.5 A
